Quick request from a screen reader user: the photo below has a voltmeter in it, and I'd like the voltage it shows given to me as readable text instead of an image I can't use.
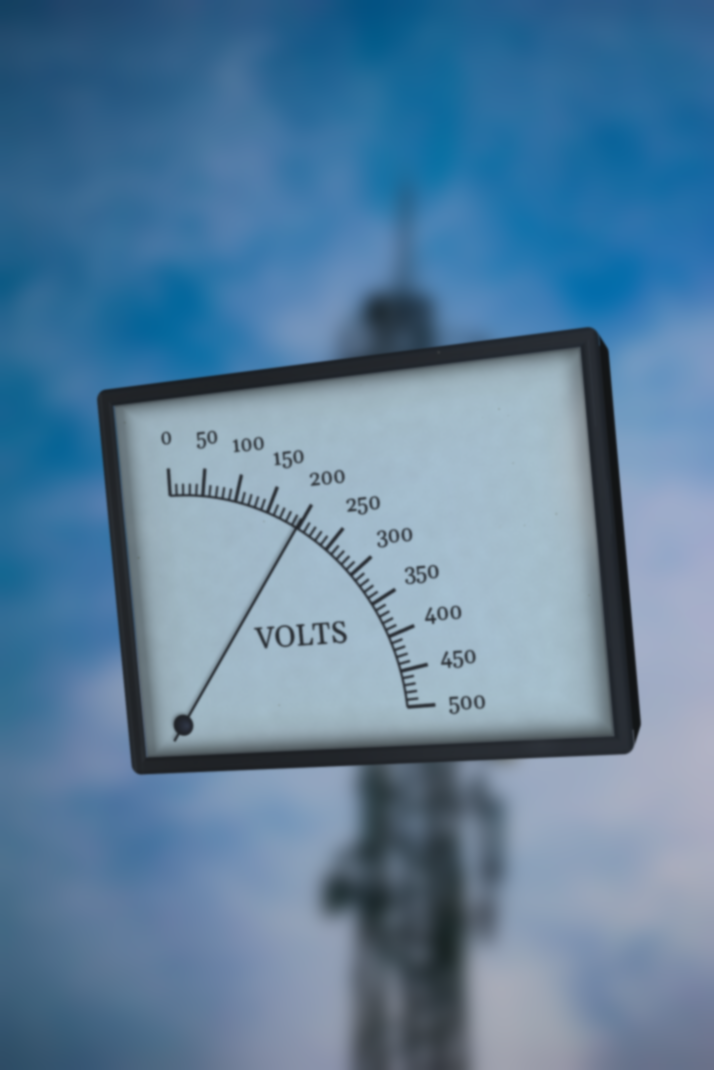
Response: 200 V
